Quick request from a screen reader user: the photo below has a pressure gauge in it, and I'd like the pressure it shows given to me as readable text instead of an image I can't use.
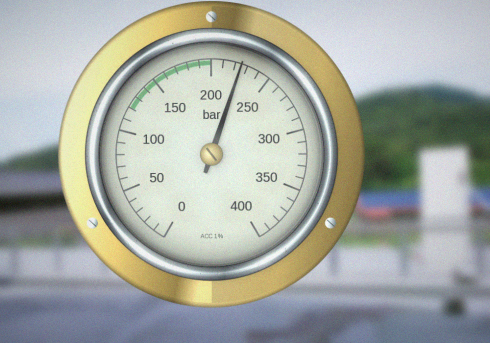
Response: 225 bar
